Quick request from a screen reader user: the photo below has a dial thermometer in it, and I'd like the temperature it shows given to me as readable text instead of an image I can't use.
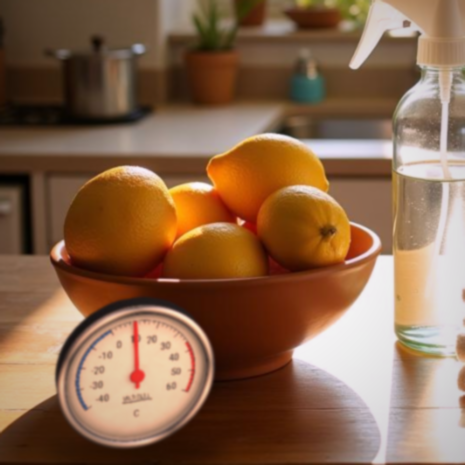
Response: 10 °C
